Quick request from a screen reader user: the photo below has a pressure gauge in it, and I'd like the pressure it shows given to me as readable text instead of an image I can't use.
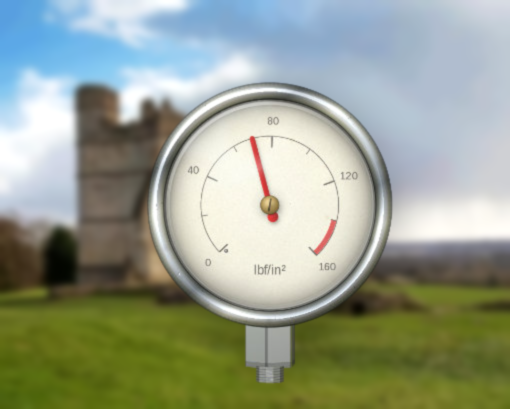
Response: 70 psi
